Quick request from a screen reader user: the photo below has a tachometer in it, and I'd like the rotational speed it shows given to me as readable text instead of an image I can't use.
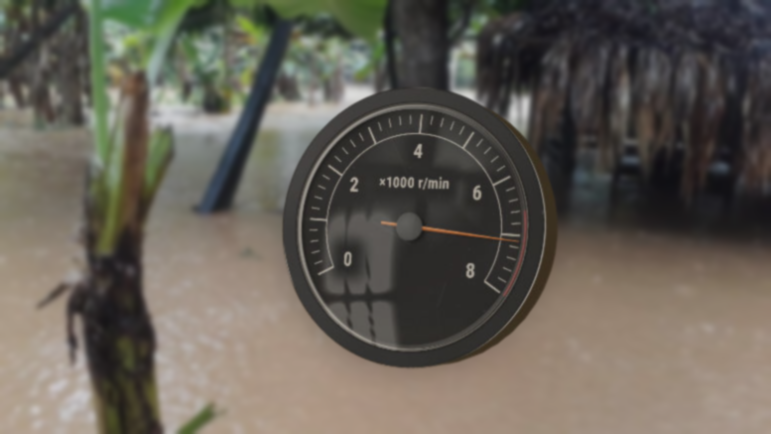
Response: 7100 rpm
